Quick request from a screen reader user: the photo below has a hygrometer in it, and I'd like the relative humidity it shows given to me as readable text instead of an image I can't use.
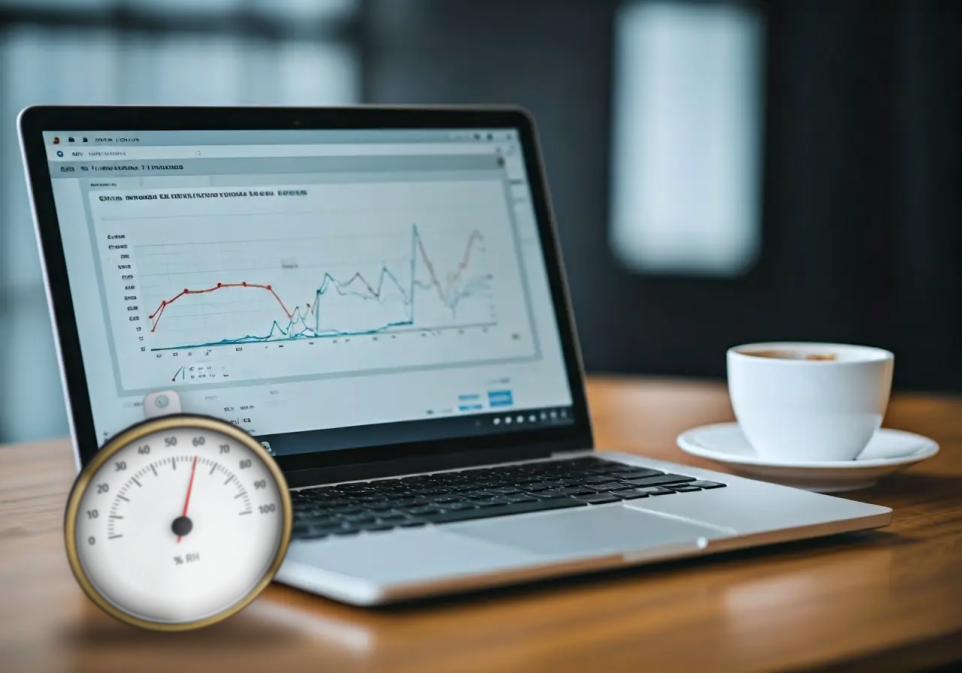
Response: 60 %
